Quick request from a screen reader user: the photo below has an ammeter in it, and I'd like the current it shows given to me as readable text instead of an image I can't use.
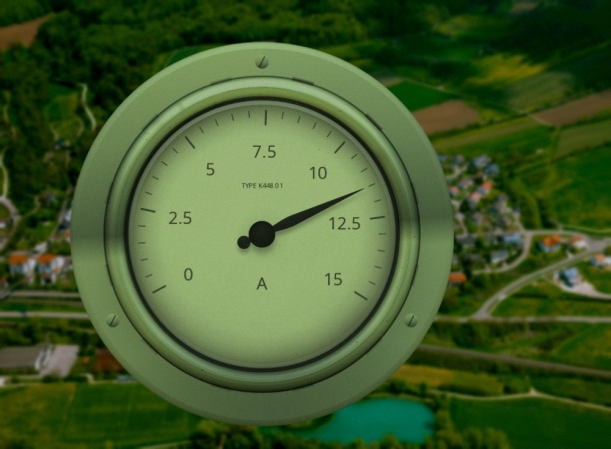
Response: 11.5 A
